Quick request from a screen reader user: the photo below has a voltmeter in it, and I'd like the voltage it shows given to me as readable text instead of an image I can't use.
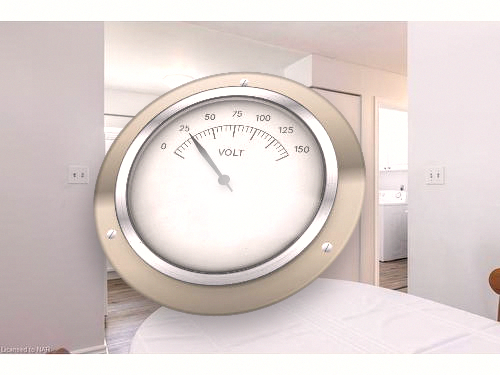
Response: 25 V
